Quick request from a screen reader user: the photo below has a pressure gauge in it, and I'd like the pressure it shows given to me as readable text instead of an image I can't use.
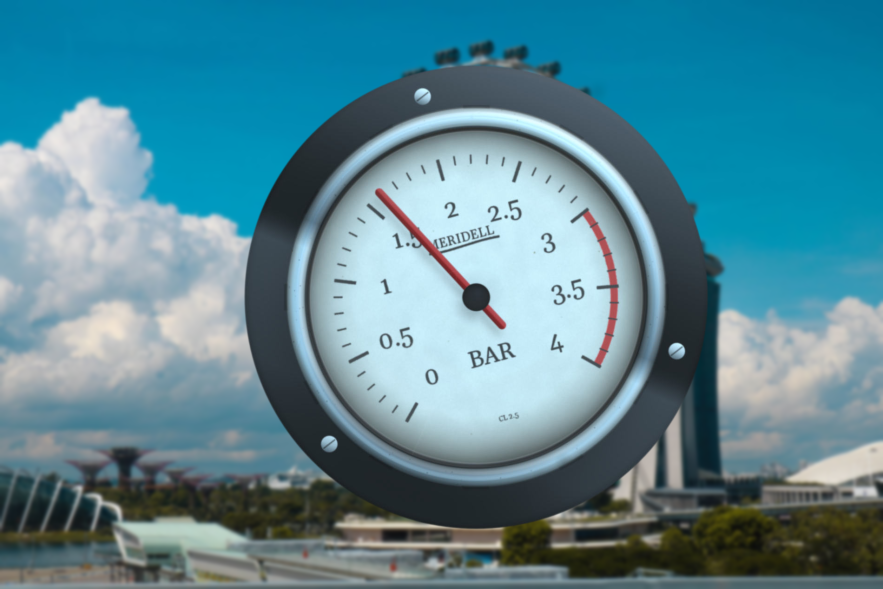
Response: 1.6 bar
